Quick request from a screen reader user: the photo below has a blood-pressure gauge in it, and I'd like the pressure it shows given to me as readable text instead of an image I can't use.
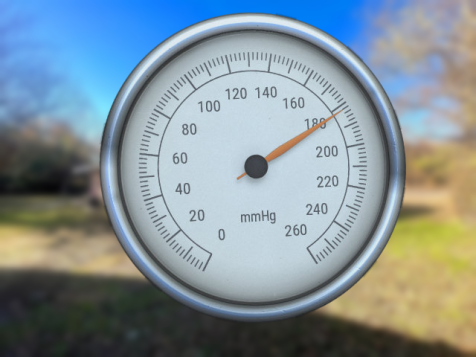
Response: 182 mmHg
